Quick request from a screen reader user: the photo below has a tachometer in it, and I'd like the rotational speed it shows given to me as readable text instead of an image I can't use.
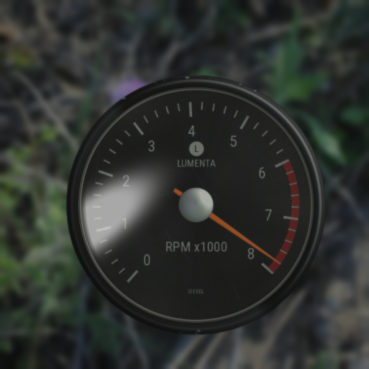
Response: 7800 rpm
